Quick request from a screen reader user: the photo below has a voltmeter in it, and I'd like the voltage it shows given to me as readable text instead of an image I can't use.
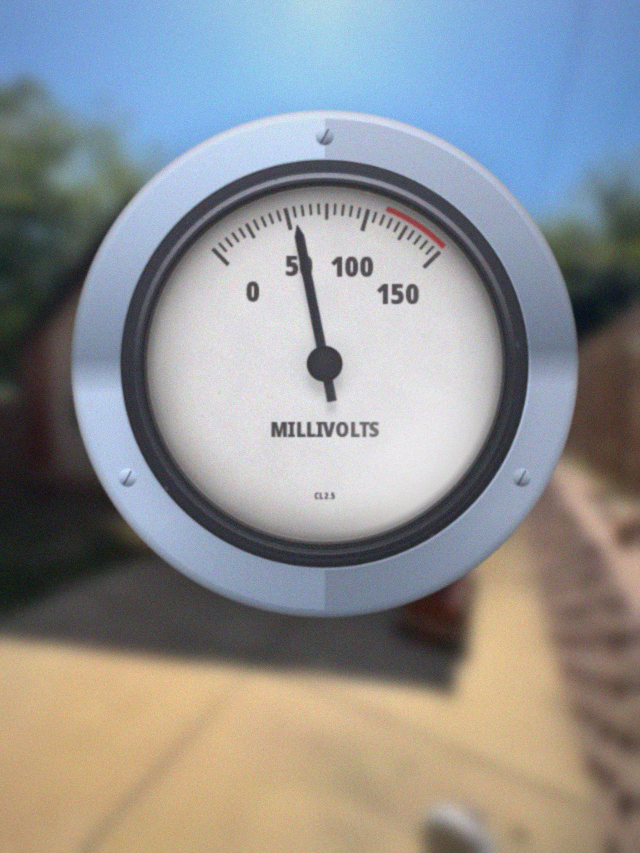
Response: 55 mV
